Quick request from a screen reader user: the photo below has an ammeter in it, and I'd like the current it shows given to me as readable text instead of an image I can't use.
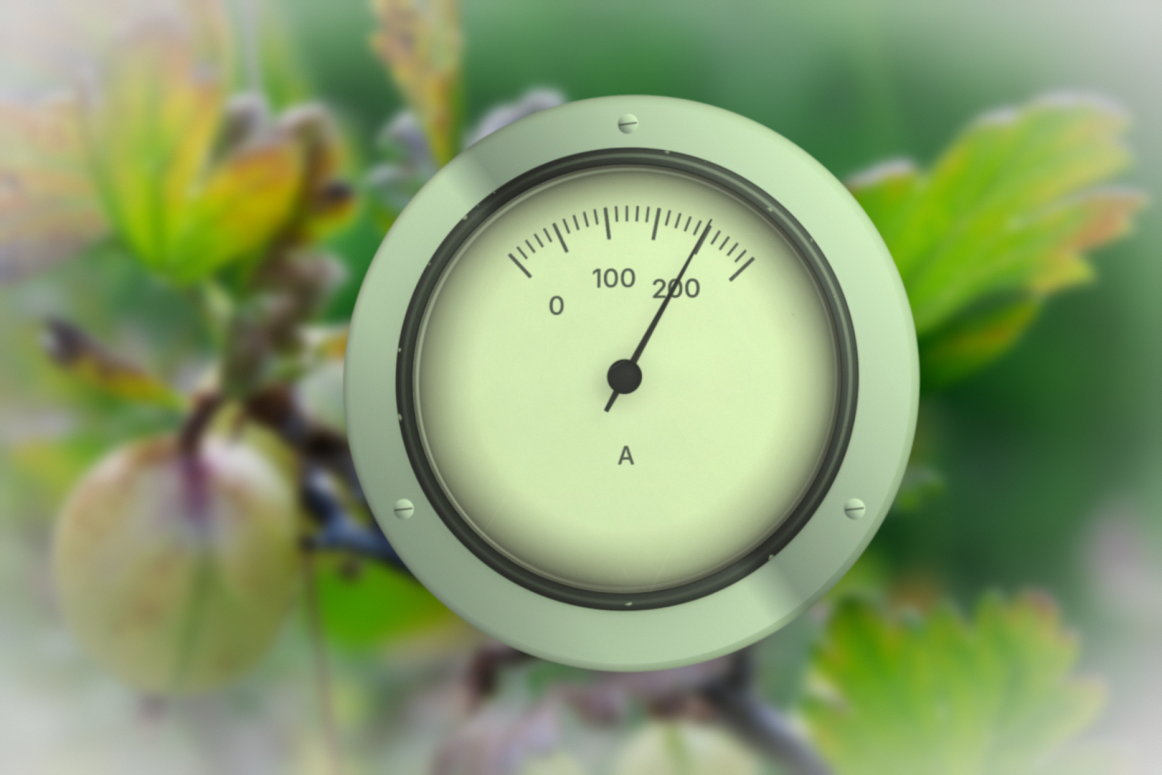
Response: 200 A
